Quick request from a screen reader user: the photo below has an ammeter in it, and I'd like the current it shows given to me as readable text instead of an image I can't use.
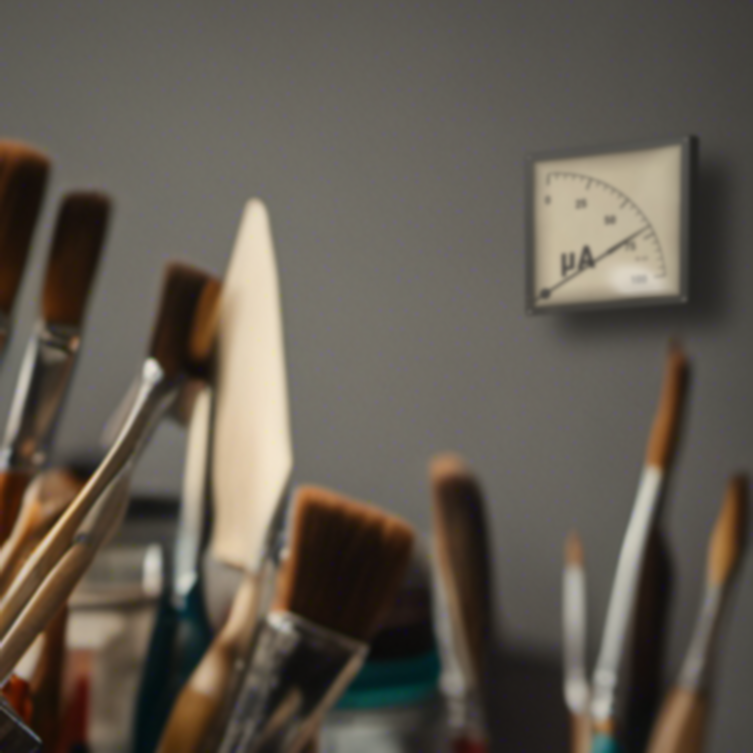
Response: 70 µA
